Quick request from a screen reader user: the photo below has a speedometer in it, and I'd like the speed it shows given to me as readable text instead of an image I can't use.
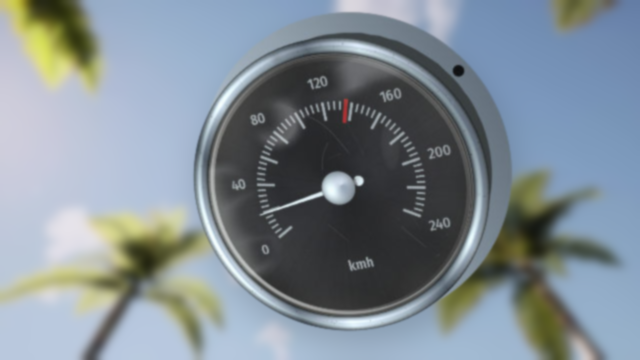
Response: 20 km/h
